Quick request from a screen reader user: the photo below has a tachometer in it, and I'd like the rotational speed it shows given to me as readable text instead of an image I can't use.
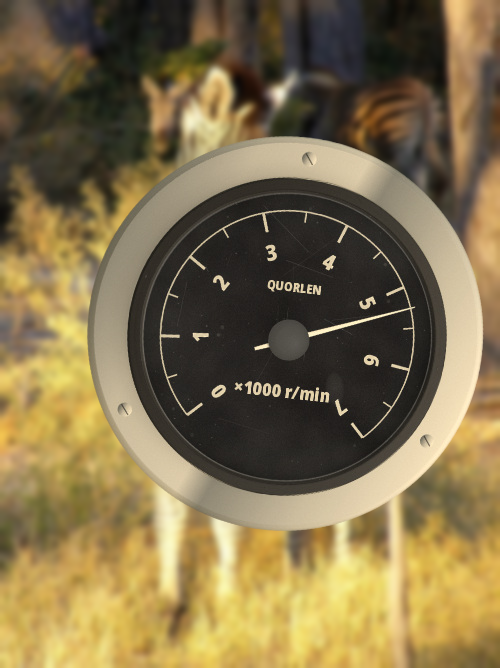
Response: 5250 rpm
